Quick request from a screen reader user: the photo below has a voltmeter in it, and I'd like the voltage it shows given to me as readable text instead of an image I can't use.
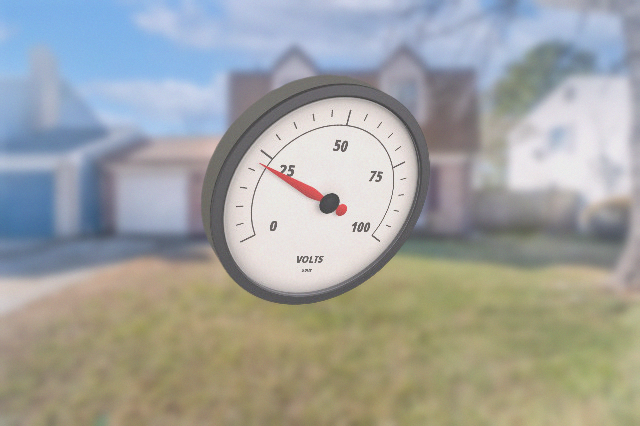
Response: 22.5 V
